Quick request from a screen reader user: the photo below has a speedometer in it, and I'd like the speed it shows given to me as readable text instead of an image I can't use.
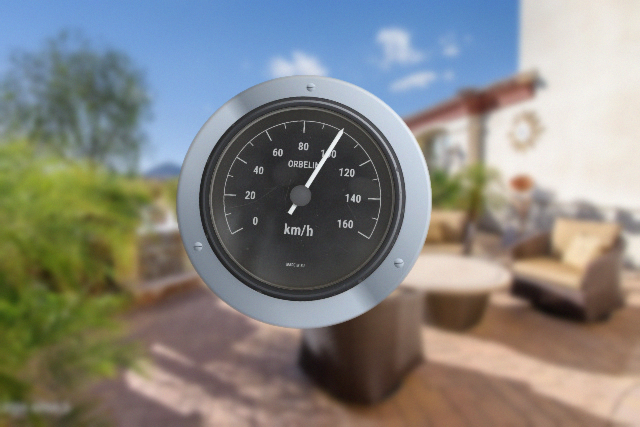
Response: 100 km/h
